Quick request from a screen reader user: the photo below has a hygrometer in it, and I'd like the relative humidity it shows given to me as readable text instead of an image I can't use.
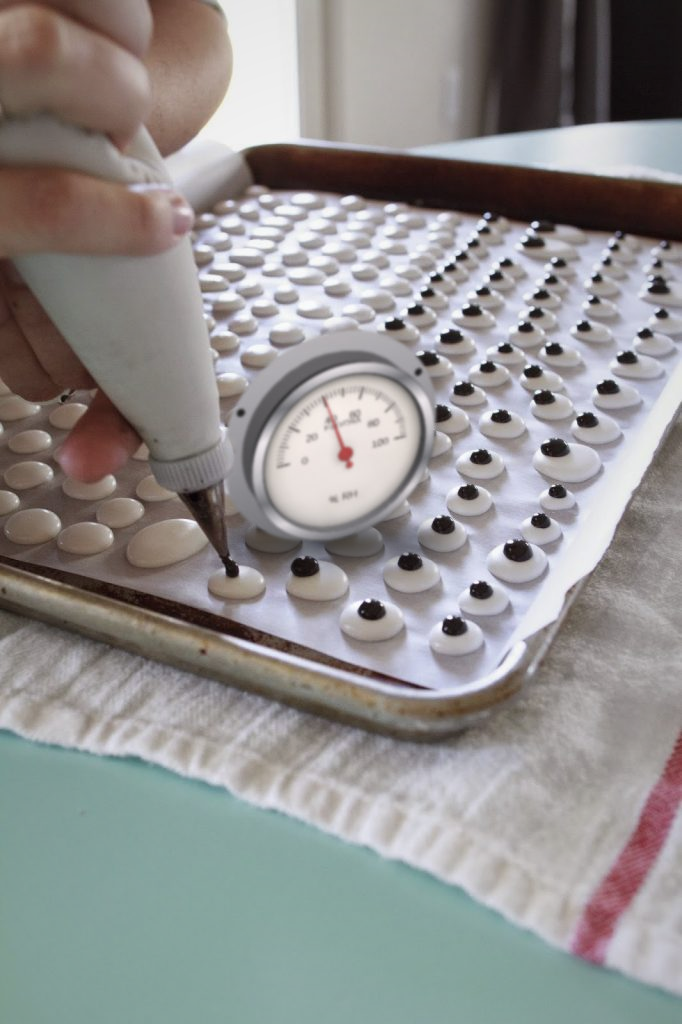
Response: 40 %
